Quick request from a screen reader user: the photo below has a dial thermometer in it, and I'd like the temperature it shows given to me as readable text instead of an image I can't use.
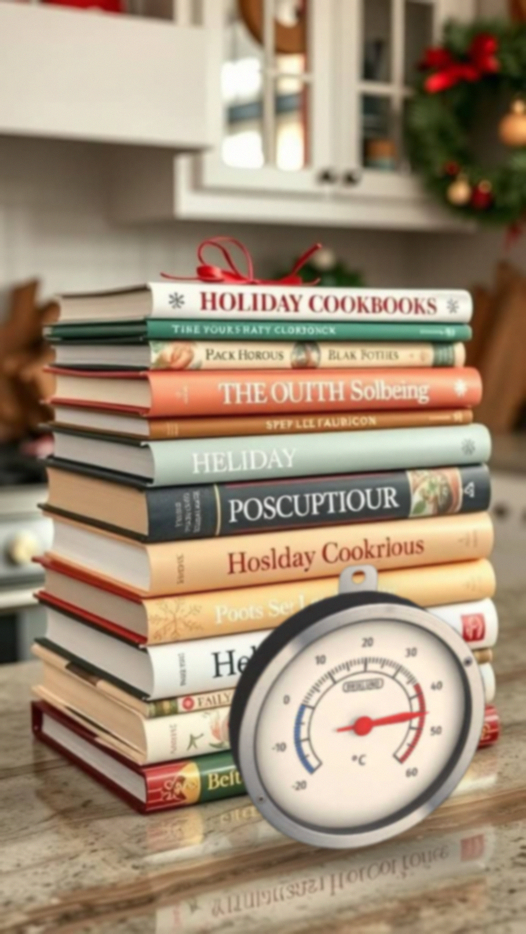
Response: 45 °C
